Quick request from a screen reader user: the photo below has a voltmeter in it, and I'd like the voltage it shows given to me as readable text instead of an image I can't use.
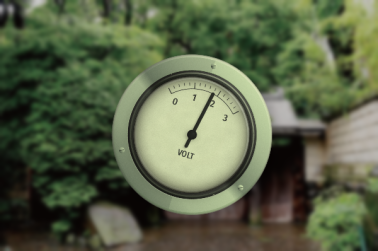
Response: 1.8 V
